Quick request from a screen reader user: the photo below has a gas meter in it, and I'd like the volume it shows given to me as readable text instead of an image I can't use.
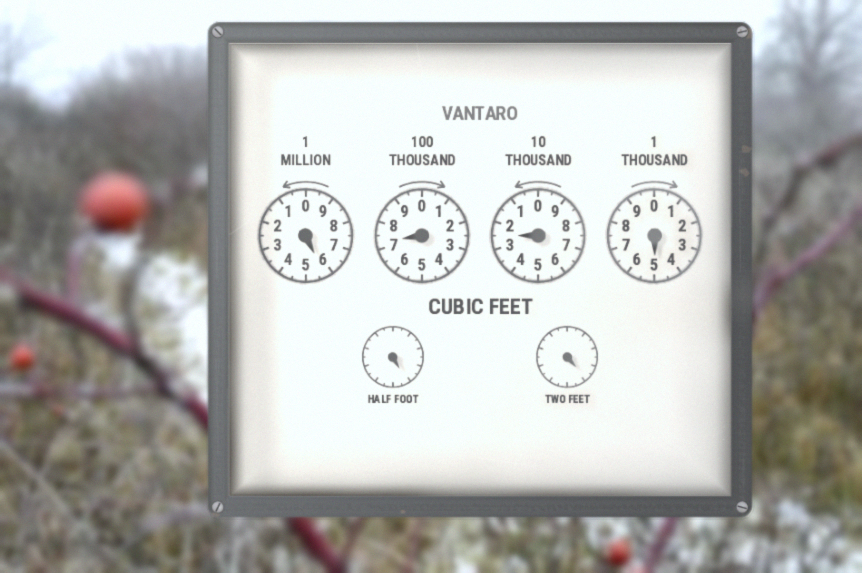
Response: 572500 ft³
